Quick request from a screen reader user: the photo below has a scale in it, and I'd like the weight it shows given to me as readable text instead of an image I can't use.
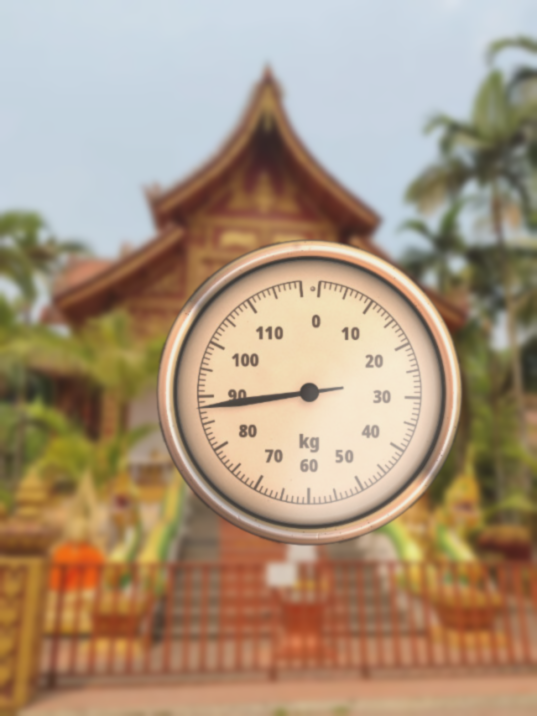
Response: 88 kg
